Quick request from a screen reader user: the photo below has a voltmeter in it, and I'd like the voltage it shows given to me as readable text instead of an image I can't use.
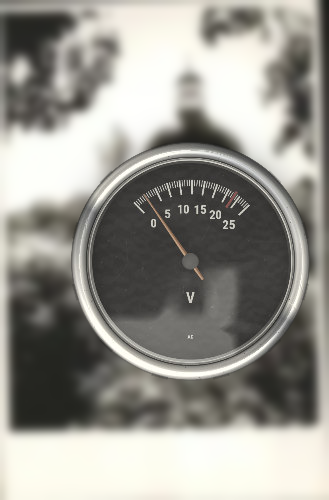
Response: 2.5 V
